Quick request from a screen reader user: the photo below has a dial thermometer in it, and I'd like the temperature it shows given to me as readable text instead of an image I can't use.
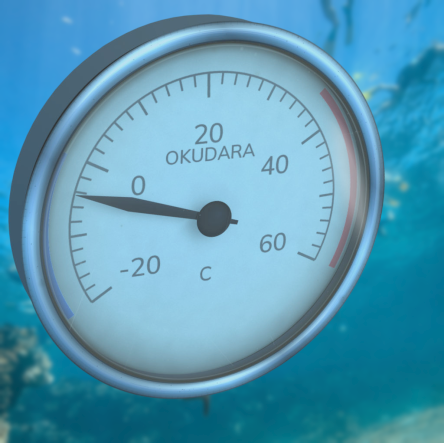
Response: -4 °C
